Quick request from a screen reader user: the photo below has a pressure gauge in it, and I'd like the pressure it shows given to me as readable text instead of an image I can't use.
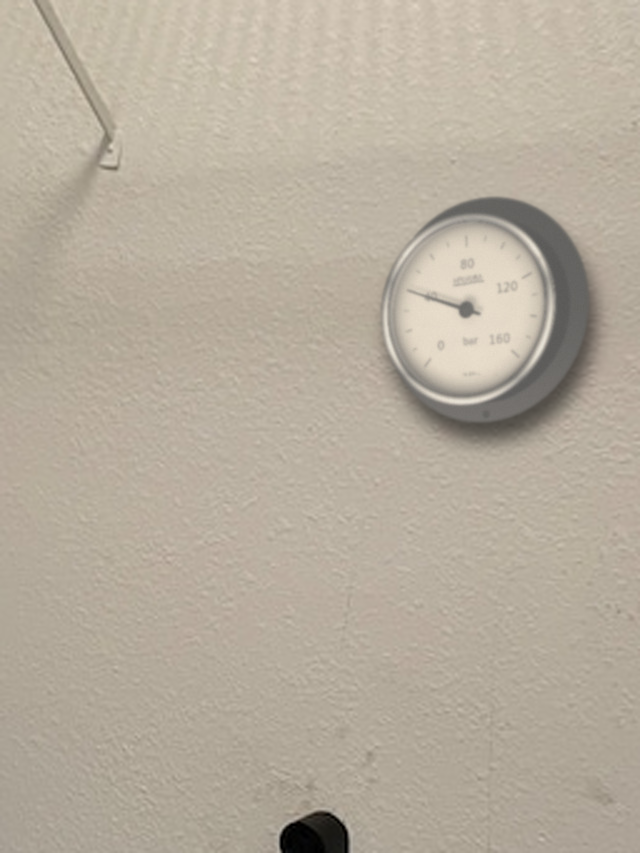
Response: 40 bar
